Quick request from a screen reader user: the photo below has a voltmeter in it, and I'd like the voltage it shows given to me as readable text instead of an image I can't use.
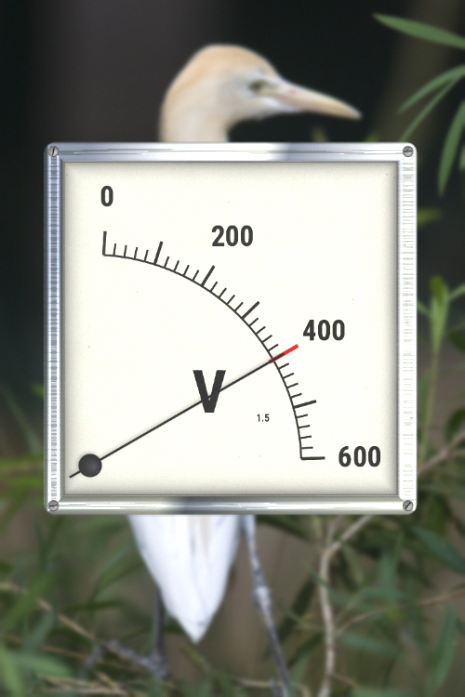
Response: 400 V
